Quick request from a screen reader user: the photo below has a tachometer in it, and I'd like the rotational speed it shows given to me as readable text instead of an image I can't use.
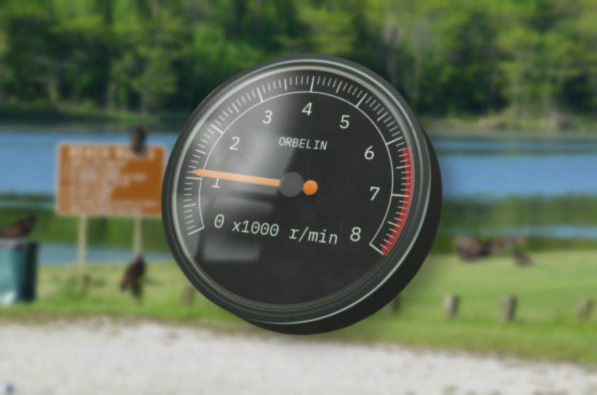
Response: 1100 rpm
